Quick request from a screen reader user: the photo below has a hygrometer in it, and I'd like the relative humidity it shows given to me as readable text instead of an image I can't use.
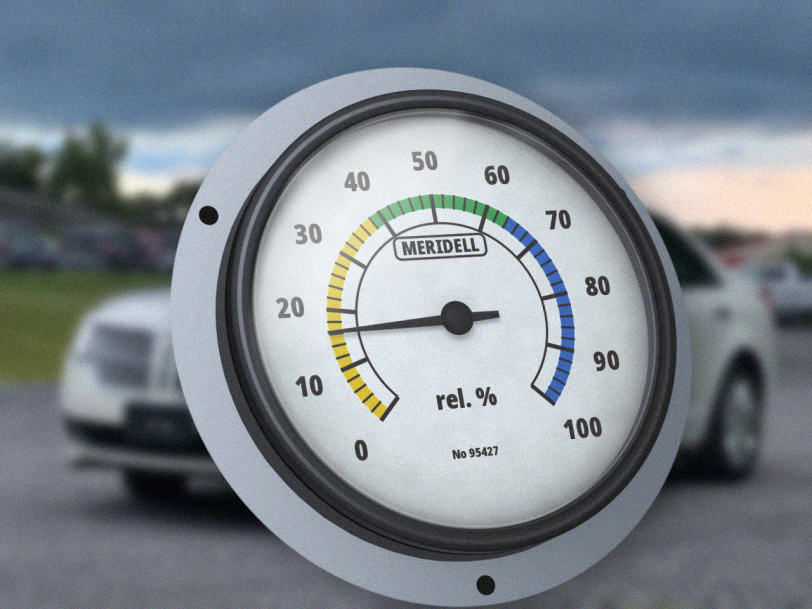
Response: 16 %
